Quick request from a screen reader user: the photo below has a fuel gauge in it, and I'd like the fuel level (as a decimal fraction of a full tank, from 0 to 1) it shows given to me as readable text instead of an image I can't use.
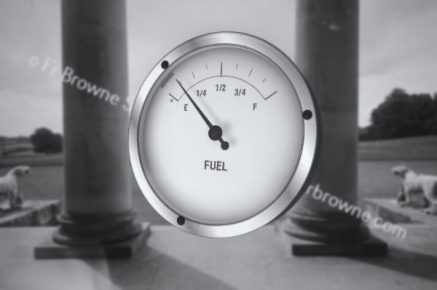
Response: 0.125
